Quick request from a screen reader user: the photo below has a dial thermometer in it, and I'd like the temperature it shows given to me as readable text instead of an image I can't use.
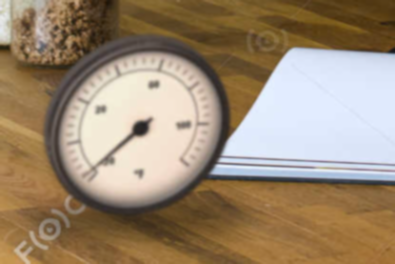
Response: -16 °F
